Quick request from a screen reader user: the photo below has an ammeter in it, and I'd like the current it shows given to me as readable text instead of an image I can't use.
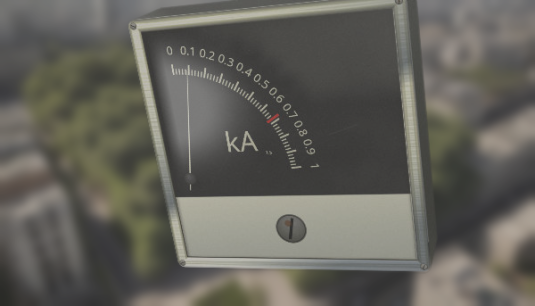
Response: 0.1 kA
